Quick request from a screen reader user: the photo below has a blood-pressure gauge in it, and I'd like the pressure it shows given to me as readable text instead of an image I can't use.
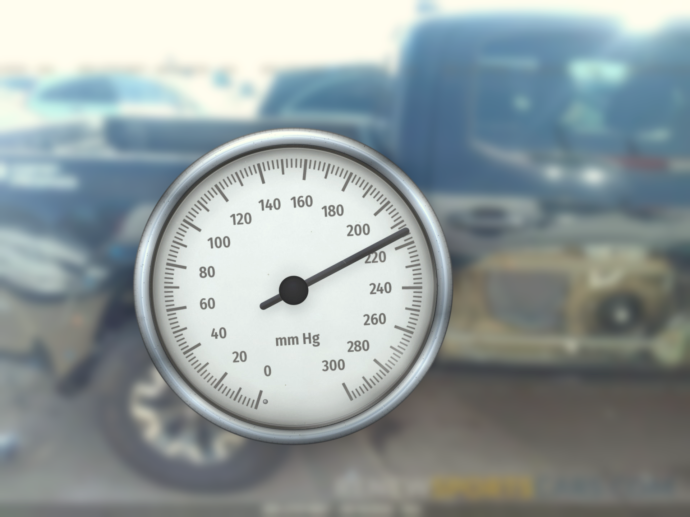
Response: 214 mmHg
